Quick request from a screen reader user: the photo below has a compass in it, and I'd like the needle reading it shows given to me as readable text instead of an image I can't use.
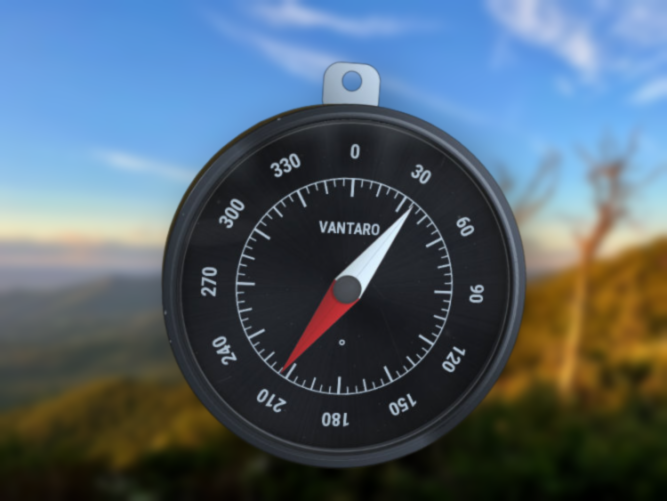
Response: 215 °
